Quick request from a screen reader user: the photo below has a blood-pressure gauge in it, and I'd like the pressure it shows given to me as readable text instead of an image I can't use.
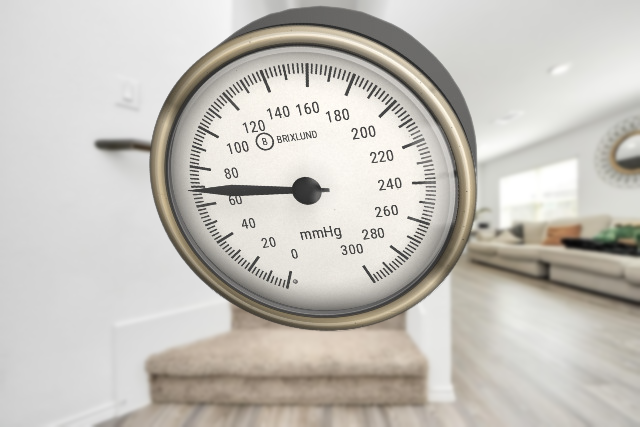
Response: 70 mmHg
